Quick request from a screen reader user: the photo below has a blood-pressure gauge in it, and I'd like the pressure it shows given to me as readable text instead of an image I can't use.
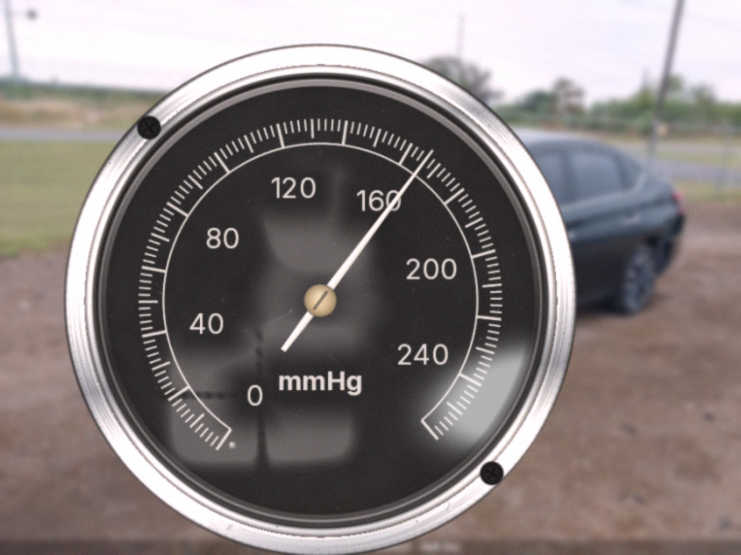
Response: 166 mmHg
